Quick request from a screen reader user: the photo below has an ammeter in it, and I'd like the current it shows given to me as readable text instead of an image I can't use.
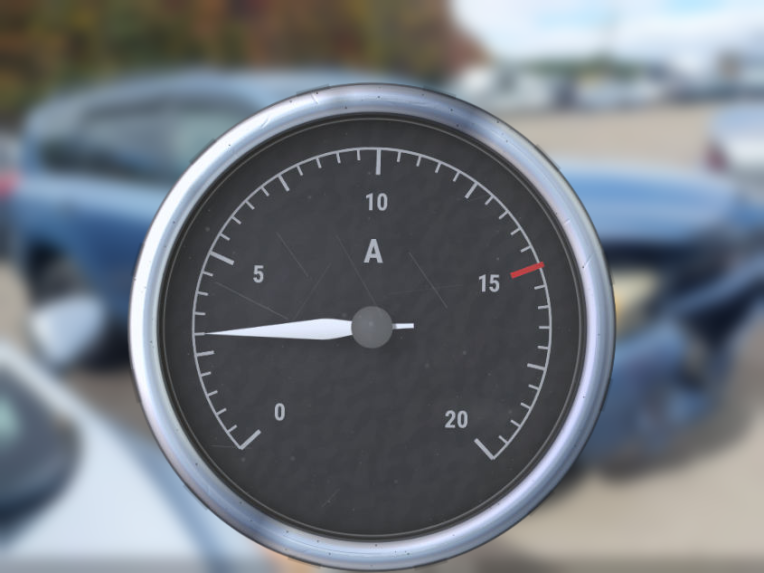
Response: 3 A
